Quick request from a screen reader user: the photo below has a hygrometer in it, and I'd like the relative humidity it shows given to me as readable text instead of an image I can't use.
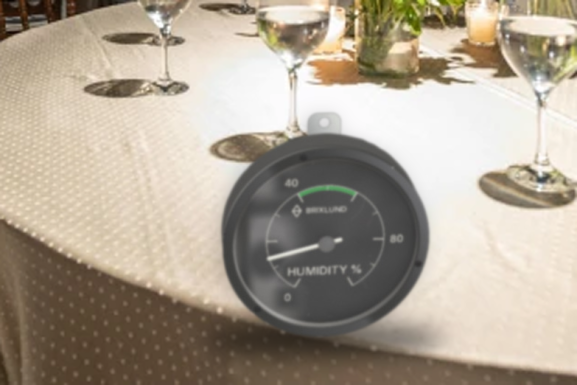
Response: 15 %
